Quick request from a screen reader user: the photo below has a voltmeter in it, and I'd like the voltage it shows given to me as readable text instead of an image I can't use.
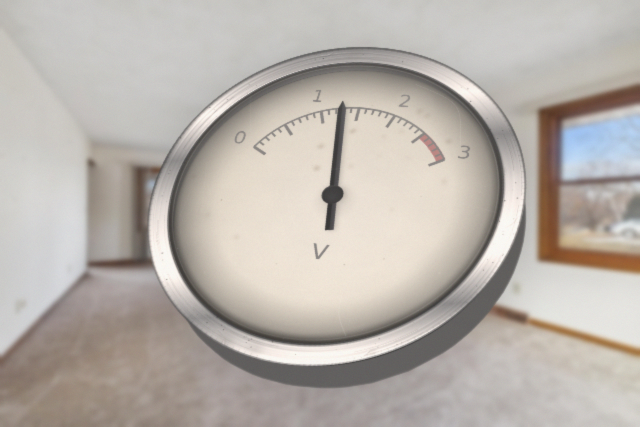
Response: 1.3 V
